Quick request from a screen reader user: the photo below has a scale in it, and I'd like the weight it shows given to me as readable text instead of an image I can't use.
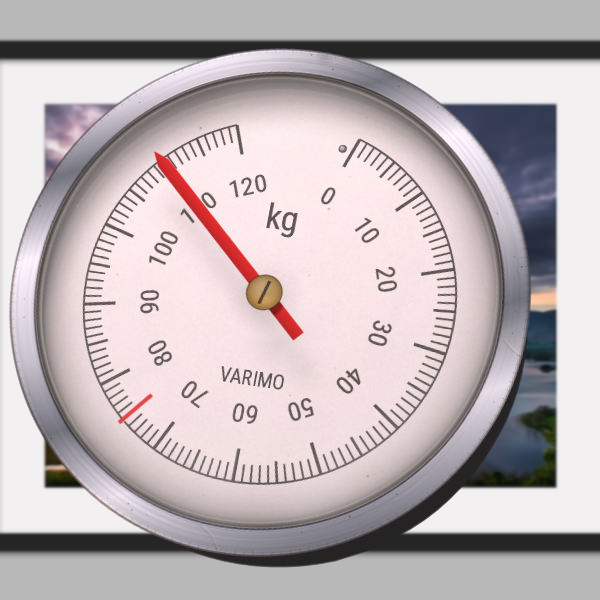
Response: 110 kg
